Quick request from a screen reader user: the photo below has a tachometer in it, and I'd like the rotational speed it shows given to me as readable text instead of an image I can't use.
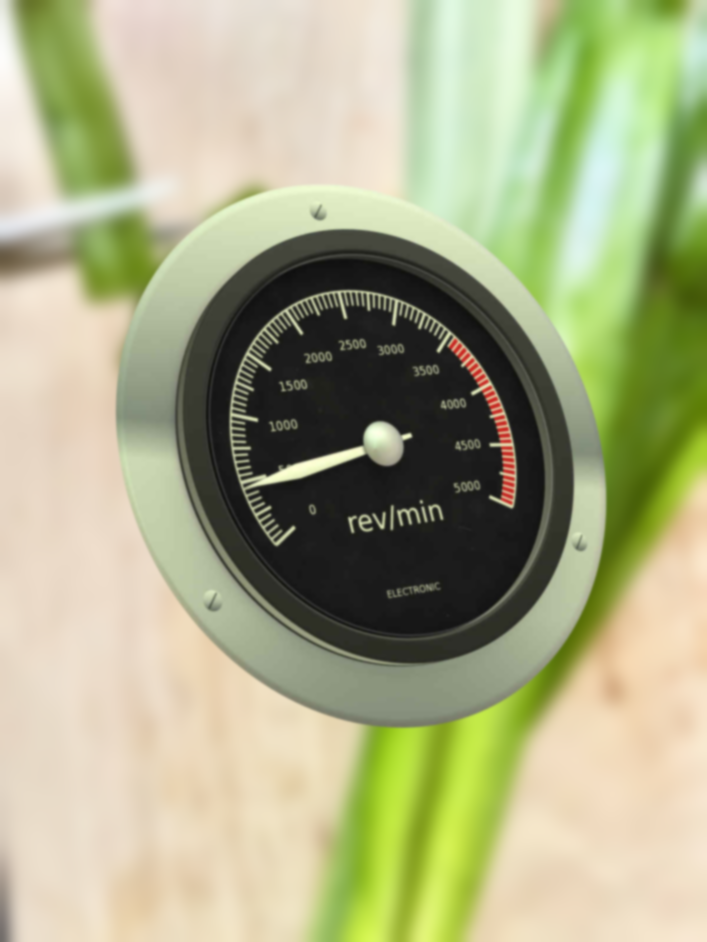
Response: 450 rpm
